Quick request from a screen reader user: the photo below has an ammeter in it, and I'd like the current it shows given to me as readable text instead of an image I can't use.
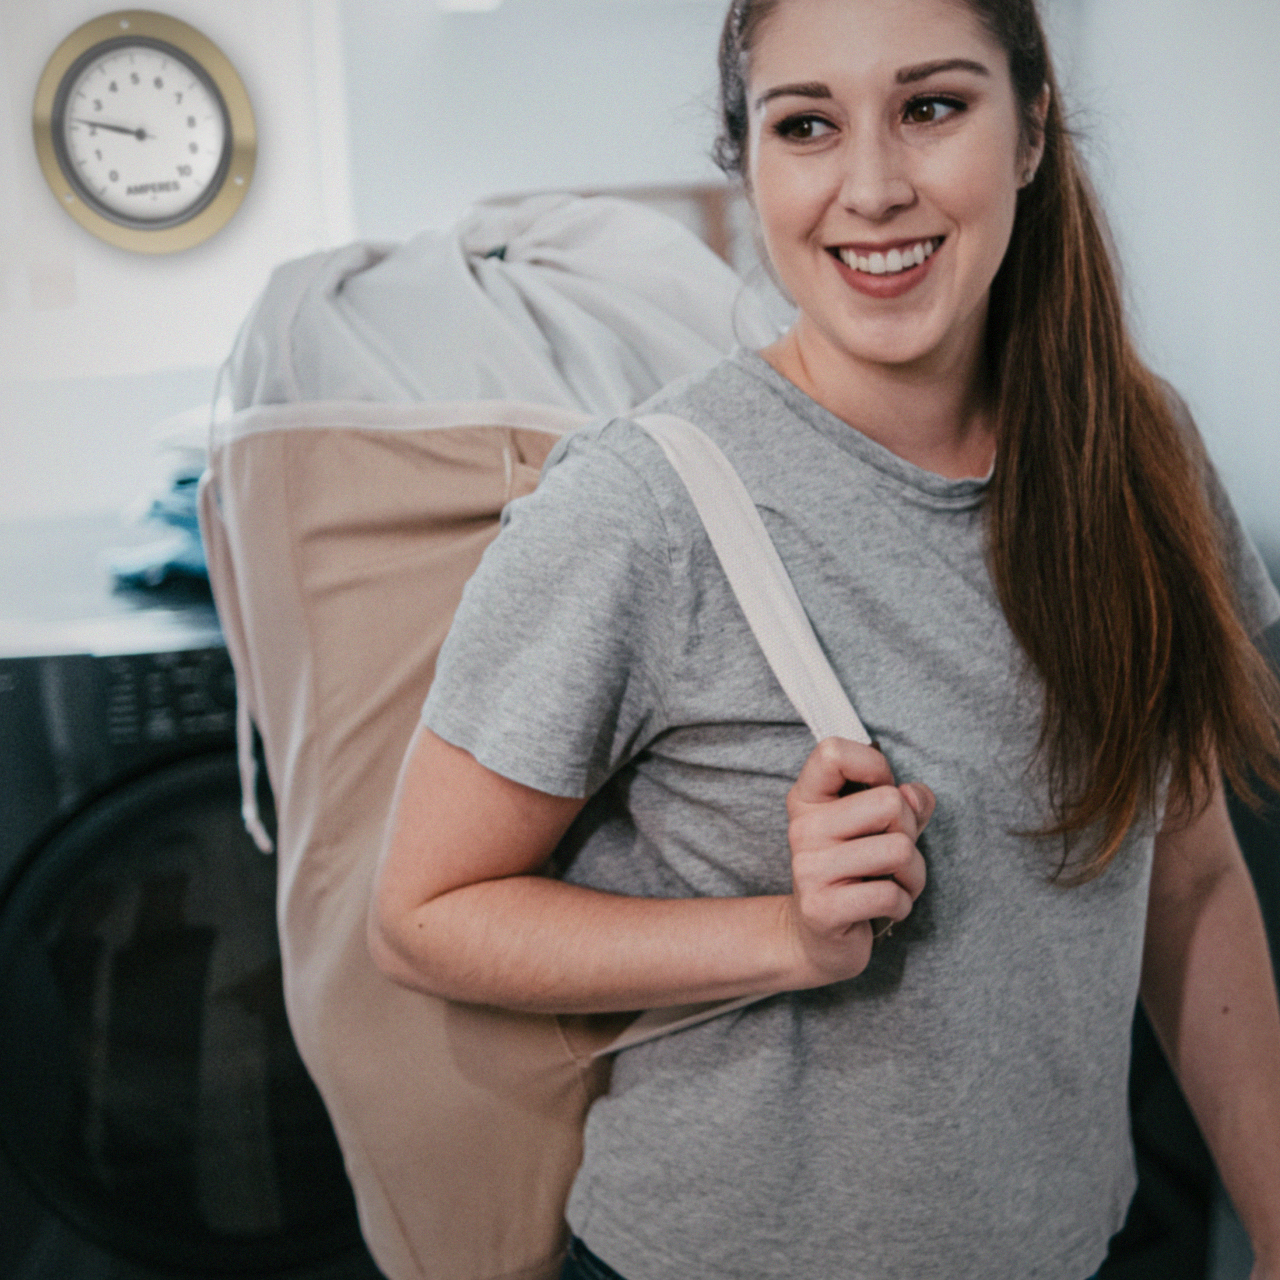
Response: 2.25 A
